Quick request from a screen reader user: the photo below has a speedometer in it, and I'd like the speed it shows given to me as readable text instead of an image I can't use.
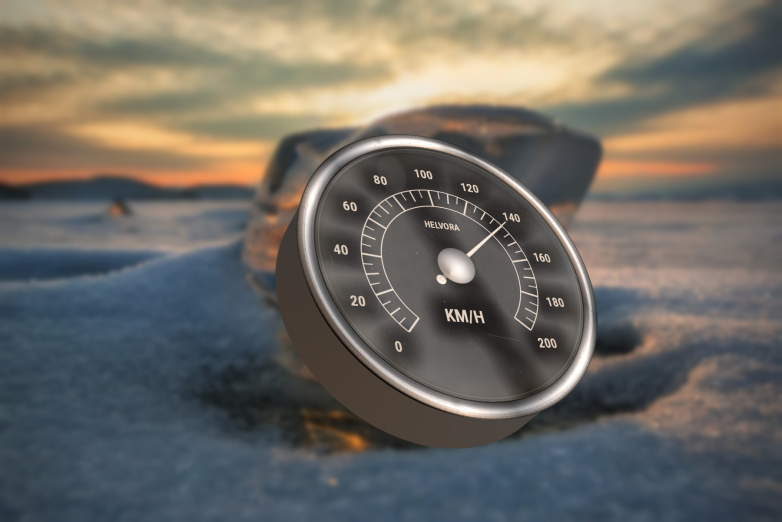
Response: 140 km/h
